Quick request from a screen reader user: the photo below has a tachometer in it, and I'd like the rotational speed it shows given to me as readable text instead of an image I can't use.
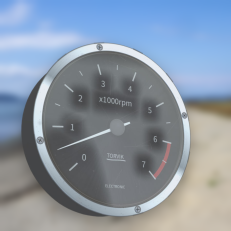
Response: 500 rpm
